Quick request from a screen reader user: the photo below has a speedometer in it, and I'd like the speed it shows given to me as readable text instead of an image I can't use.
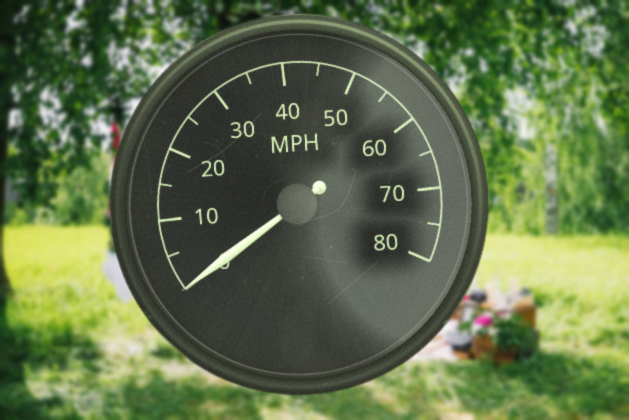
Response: 0 mph
